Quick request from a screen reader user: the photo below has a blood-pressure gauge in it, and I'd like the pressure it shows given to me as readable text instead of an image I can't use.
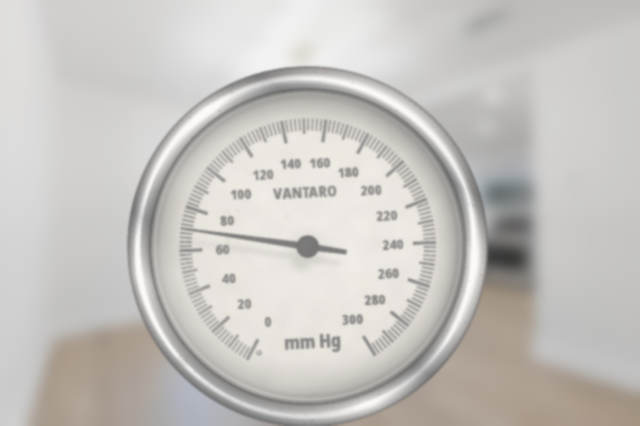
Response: 70 mmHg
